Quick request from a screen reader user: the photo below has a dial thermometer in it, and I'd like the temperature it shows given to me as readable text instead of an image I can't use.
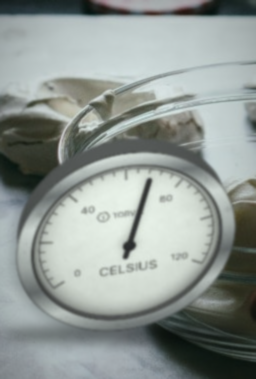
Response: 68 °C
